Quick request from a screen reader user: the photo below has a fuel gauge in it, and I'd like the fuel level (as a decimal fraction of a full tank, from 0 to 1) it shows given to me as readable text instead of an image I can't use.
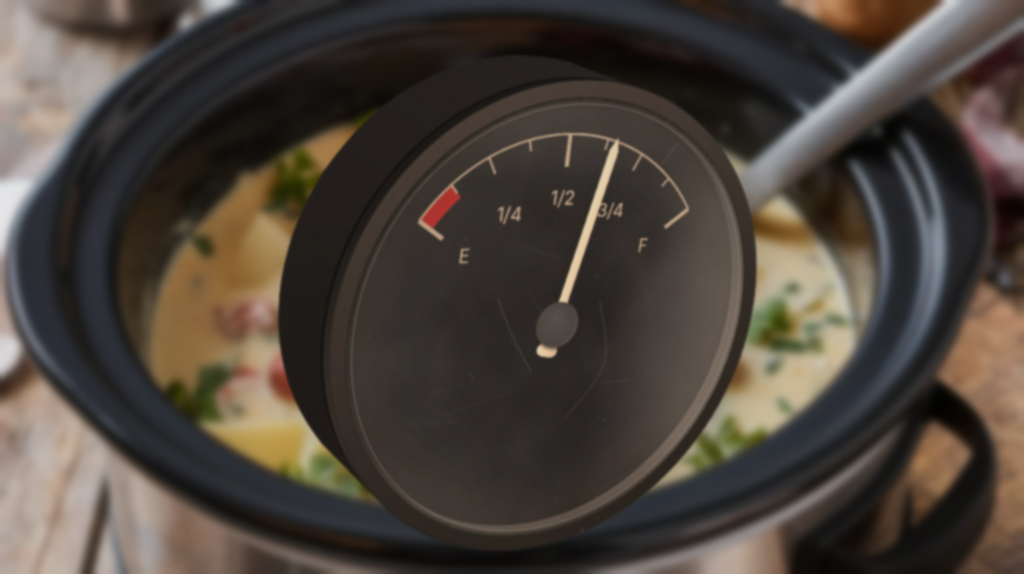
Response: 0.625
